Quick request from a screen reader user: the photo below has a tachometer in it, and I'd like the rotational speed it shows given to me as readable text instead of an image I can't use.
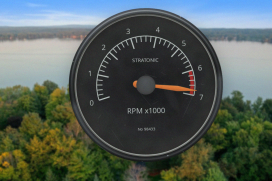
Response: 6800 rpm
